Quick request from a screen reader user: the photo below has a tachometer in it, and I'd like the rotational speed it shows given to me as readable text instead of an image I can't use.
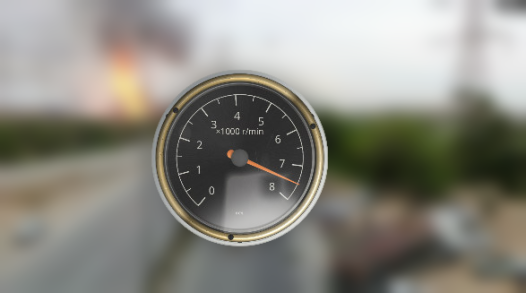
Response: 7500 rpm
